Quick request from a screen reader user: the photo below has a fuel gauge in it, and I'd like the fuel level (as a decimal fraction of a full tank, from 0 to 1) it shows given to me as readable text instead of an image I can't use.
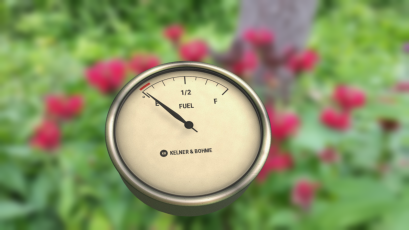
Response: 0
